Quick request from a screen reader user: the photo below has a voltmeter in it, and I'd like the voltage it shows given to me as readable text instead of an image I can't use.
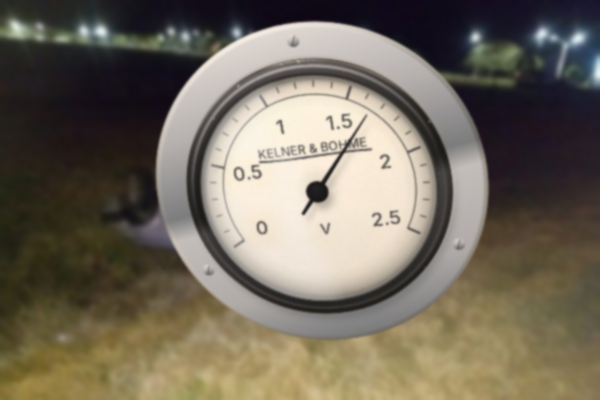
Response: 1.65 V
